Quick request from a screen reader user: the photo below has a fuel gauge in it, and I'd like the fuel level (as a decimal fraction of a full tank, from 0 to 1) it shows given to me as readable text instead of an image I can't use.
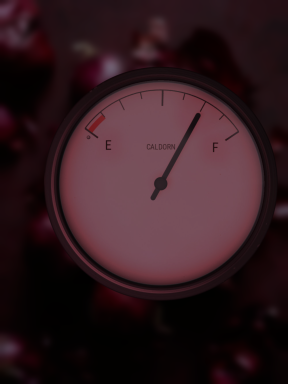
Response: 0.75
